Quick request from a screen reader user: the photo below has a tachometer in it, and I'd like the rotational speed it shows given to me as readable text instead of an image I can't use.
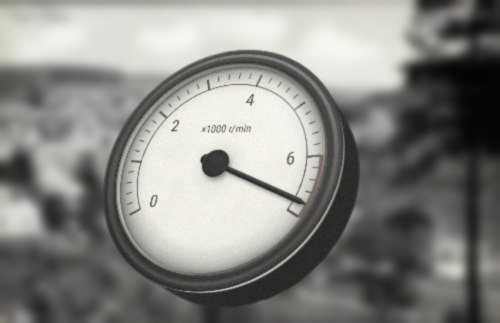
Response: 6800 rpm
